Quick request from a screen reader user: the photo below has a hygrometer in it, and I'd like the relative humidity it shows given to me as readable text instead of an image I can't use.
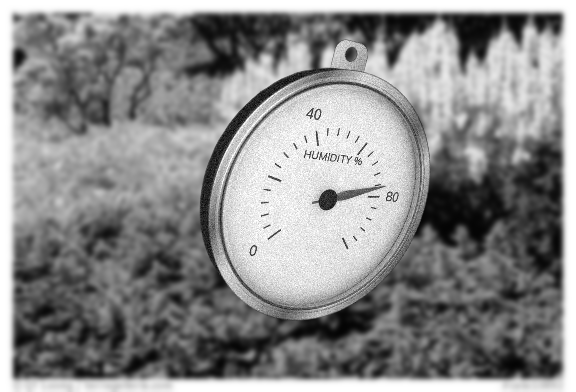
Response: 76 %
